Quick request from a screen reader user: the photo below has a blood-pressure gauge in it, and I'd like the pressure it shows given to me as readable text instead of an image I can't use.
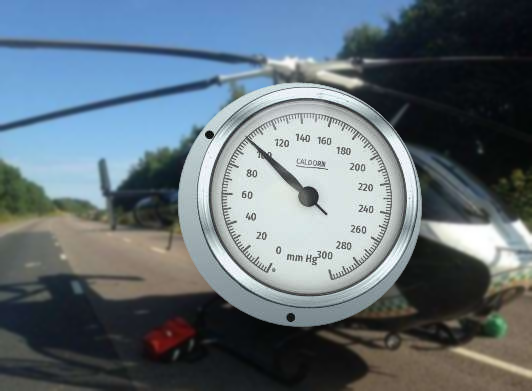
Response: 100 mmHg
